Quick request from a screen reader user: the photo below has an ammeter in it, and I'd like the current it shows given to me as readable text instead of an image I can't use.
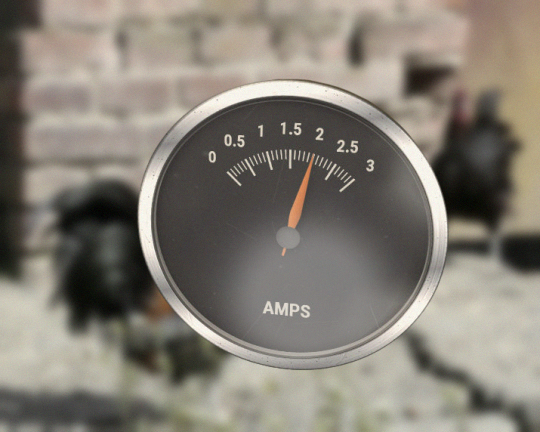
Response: 2 A
